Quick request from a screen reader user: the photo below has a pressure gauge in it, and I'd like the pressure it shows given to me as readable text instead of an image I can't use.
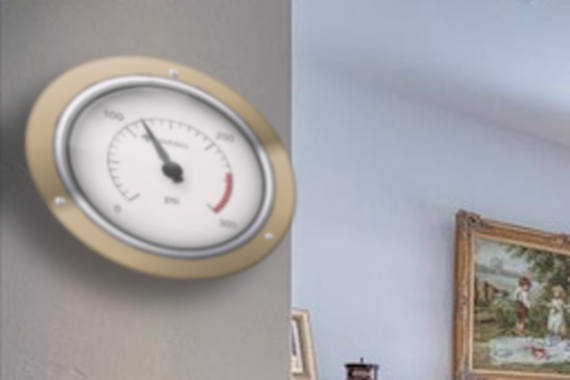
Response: 120 psi
